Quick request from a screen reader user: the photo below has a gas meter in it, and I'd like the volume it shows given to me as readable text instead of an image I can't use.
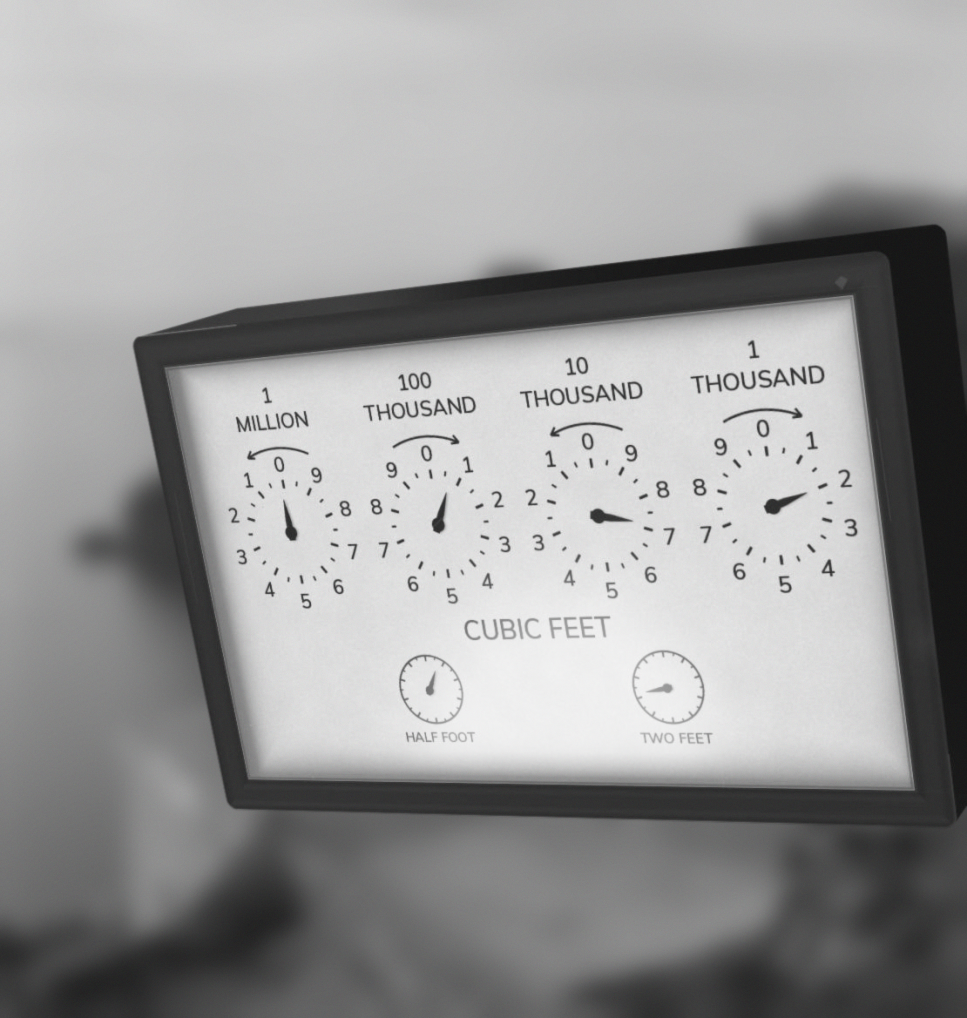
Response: 7200 ft³
